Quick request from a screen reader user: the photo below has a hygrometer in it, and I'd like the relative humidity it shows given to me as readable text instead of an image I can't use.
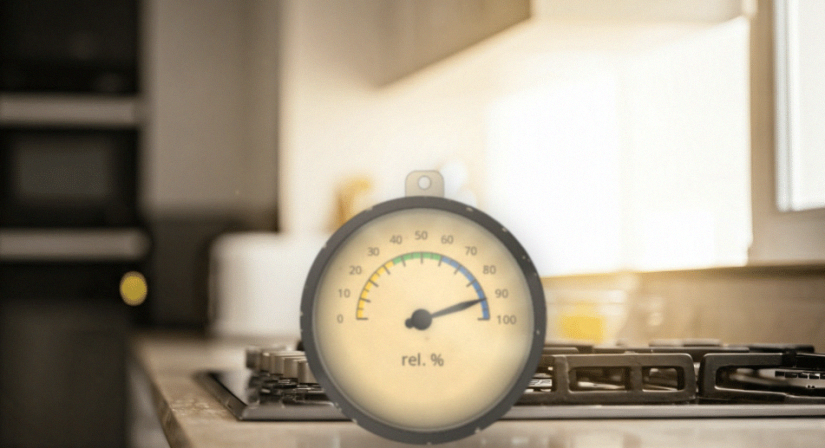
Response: 90 %
